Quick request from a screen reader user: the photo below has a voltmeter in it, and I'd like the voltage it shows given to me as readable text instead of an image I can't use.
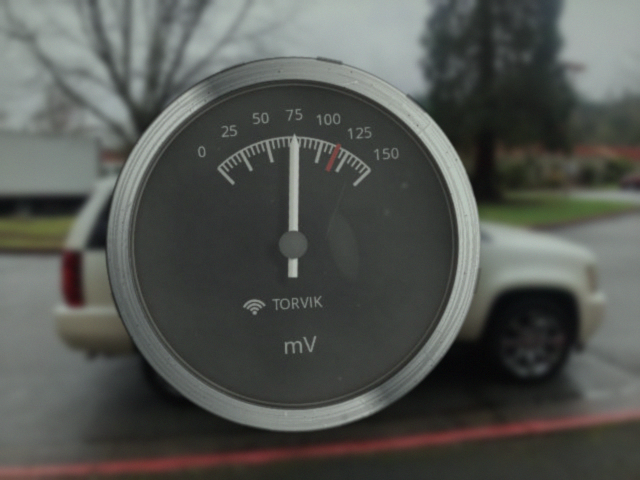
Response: 75 mV
